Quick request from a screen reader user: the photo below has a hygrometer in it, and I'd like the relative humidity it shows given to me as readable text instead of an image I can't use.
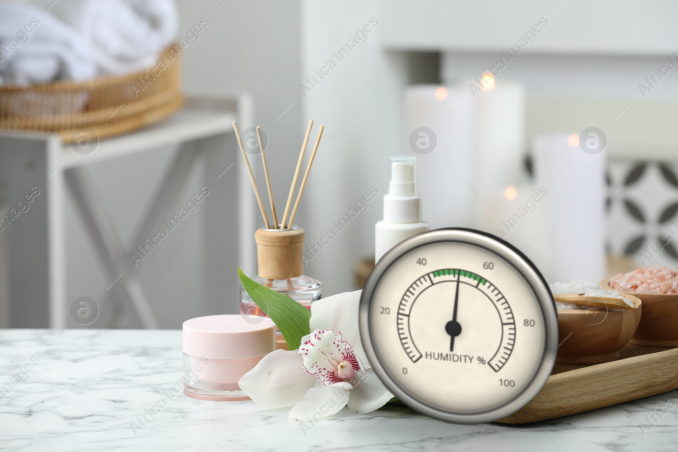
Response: 52 %
